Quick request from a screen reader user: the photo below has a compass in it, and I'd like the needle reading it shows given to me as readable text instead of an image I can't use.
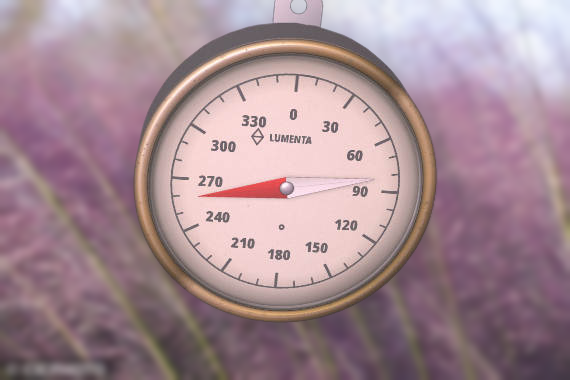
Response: 260 °
